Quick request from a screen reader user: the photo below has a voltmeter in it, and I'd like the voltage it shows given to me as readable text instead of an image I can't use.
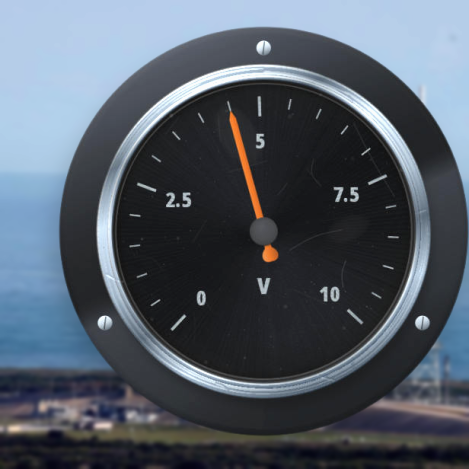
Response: 4.5 V
